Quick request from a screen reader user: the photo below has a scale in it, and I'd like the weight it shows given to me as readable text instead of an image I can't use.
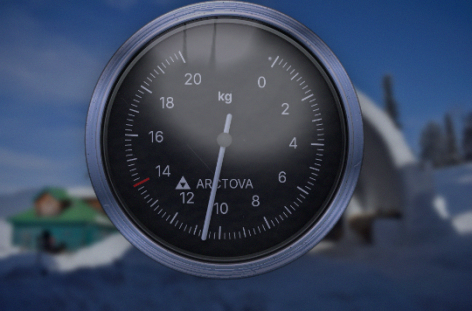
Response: 10.6 kg
